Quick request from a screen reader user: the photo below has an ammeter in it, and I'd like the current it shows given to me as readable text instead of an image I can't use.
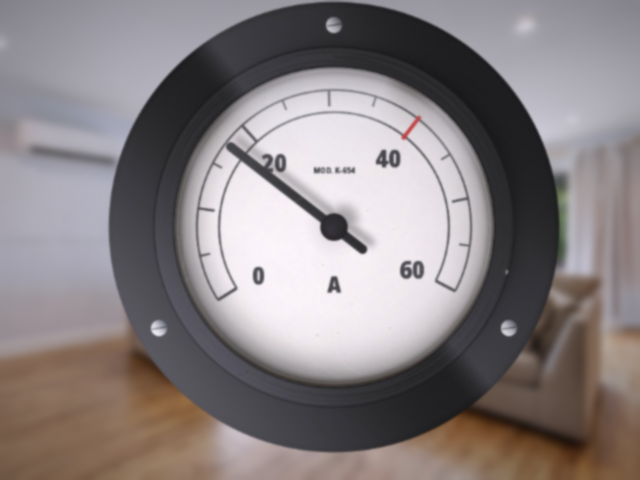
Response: 17.5 A
